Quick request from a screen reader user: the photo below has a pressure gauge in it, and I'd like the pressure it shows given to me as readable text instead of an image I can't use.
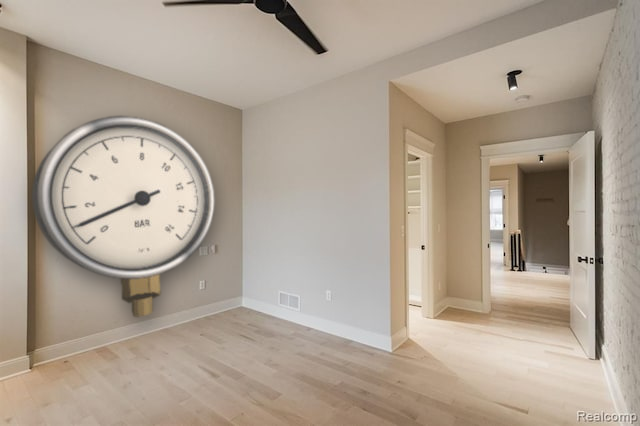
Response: 1 bar
